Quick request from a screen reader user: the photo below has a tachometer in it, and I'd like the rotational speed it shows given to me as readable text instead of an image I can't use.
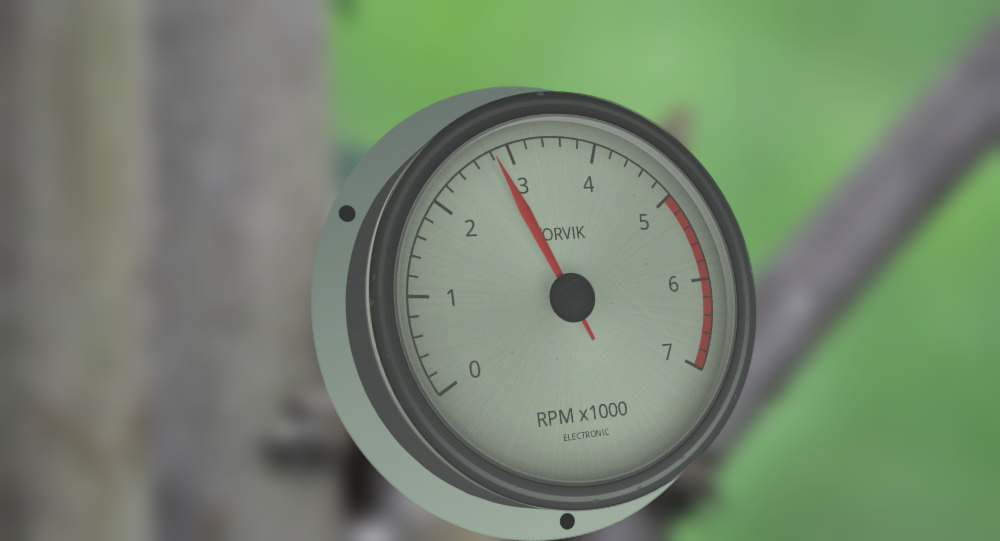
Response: 2800 rpm
